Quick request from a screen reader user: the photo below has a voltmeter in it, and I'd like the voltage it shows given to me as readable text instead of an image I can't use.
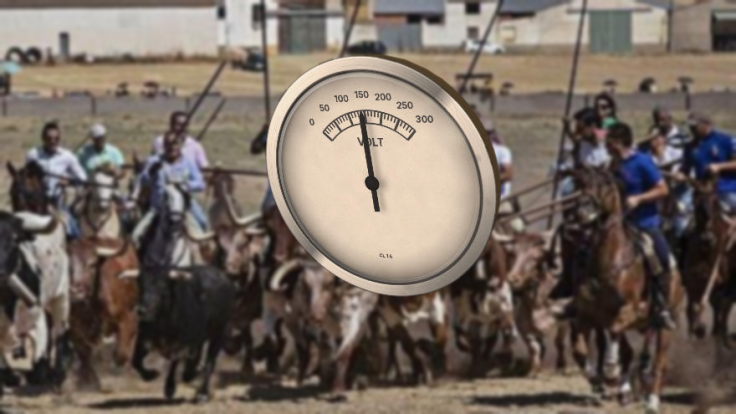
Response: 150 V
